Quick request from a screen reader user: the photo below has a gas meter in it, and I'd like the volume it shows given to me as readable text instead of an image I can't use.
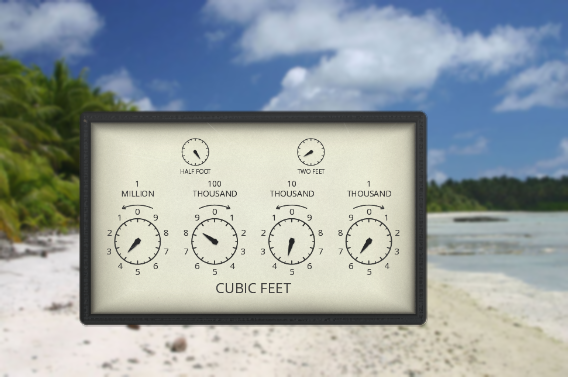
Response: 384600 ft³
